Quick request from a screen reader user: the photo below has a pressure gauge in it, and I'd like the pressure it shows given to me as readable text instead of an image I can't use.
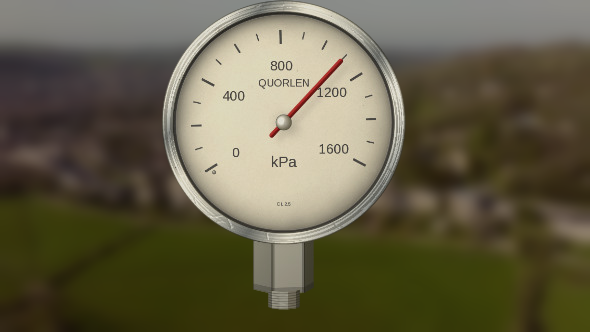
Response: 1100 kPa
